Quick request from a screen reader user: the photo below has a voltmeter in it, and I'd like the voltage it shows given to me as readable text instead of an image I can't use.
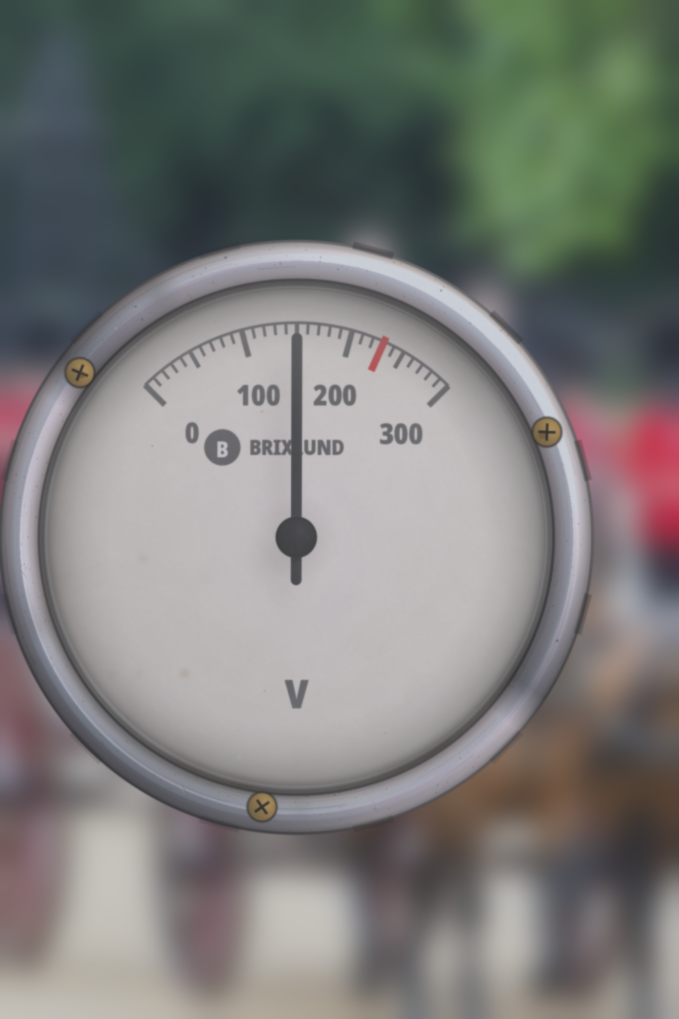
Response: 150 V
